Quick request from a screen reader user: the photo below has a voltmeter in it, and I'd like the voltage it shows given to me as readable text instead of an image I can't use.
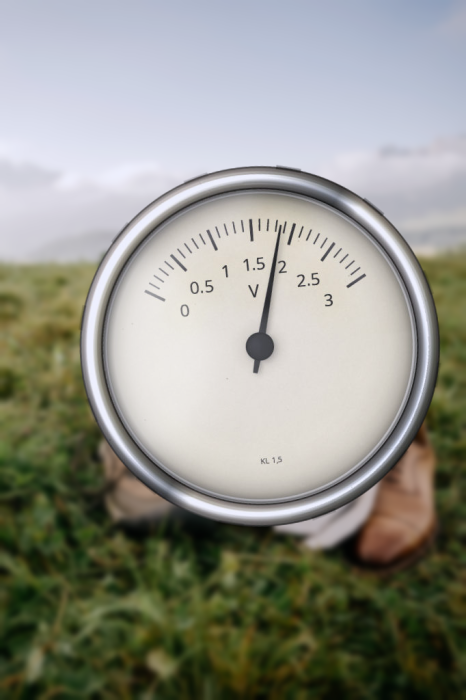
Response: 1.85 V
